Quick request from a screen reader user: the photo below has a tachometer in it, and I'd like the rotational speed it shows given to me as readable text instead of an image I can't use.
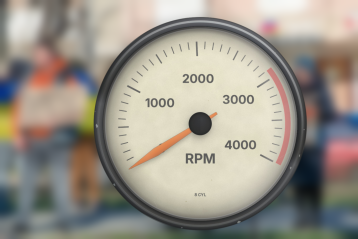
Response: 0 rpm
